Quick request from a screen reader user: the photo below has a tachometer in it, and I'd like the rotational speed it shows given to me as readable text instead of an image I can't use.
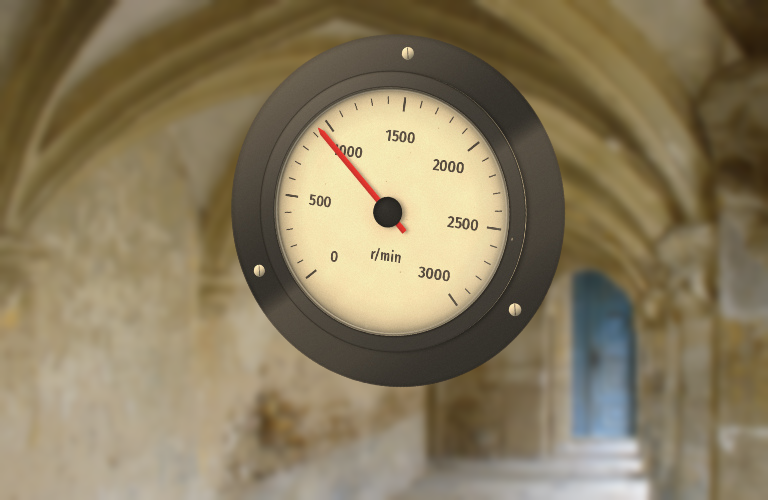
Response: 950 rpm
